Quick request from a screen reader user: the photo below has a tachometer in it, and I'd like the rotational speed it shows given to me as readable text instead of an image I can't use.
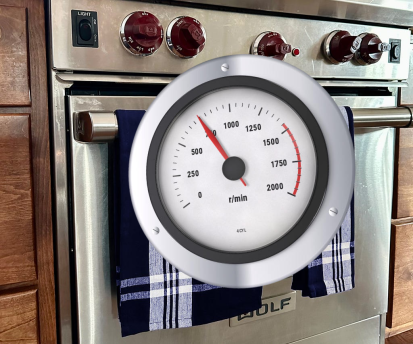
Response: 750 rpm
